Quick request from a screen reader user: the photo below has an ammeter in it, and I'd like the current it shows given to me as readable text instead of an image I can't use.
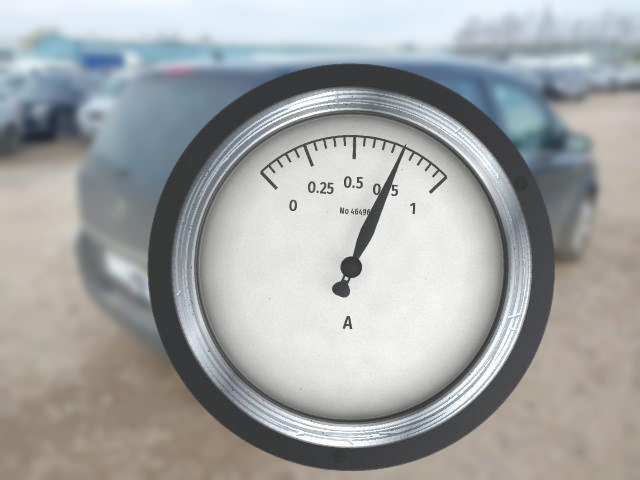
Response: 0.75 A
